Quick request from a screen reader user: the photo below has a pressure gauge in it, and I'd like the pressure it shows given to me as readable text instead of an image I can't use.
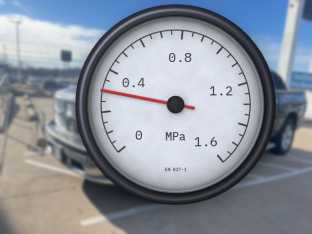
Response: 0.3 MPa
